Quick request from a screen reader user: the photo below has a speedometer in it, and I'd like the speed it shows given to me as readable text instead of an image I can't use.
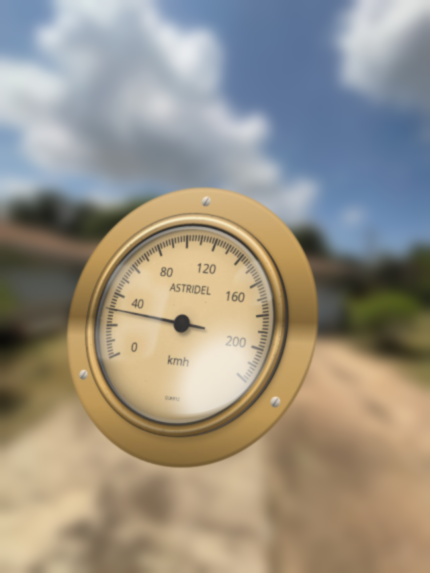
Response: 30 km/h
